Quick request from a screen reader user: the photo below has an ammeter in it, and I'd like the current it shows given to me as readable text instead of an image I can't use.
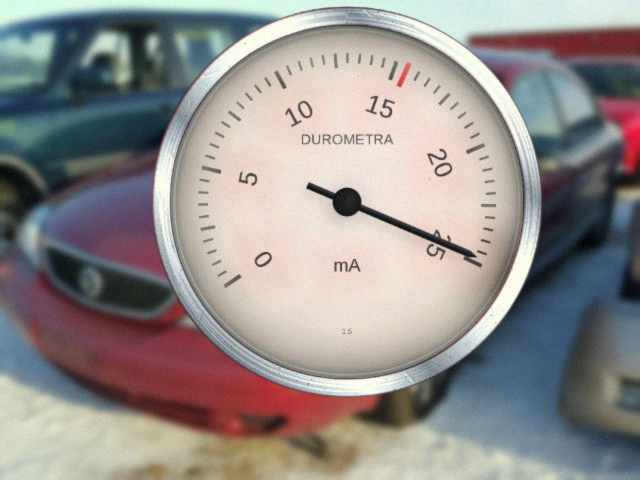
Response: 24.75 mA
